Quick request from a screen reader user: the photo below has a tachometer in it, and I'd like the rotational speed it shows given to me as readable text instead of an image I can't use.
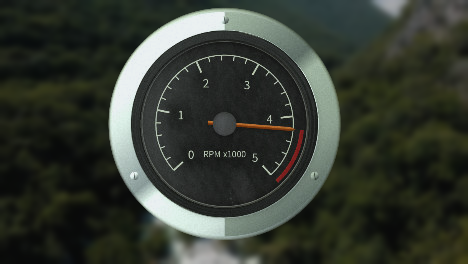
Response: 4200 rpm
